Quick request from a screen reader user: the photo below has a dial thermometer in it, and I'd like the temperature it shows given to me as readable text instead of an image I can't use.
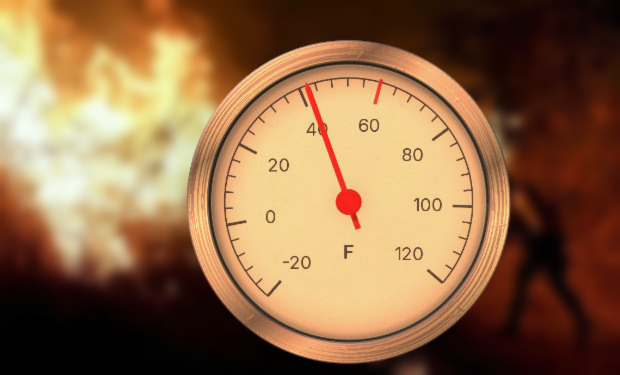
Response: 42 °F
